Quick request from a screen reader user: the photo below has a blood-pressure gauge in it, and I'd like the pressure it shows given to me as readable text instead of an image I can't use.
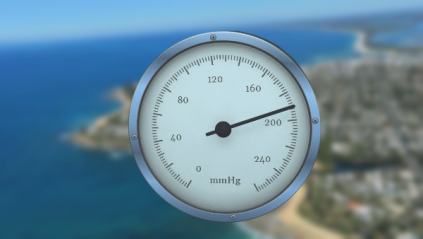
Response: 190 mmHg
